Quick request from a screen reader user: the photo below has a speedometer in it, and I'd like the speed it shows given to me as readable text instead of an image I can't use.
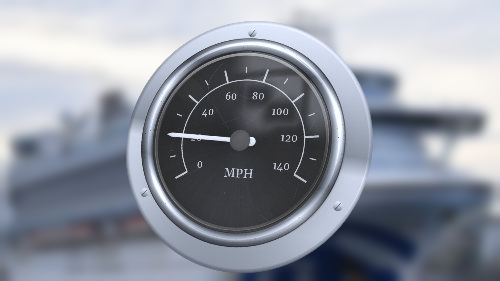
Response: 20 mph
